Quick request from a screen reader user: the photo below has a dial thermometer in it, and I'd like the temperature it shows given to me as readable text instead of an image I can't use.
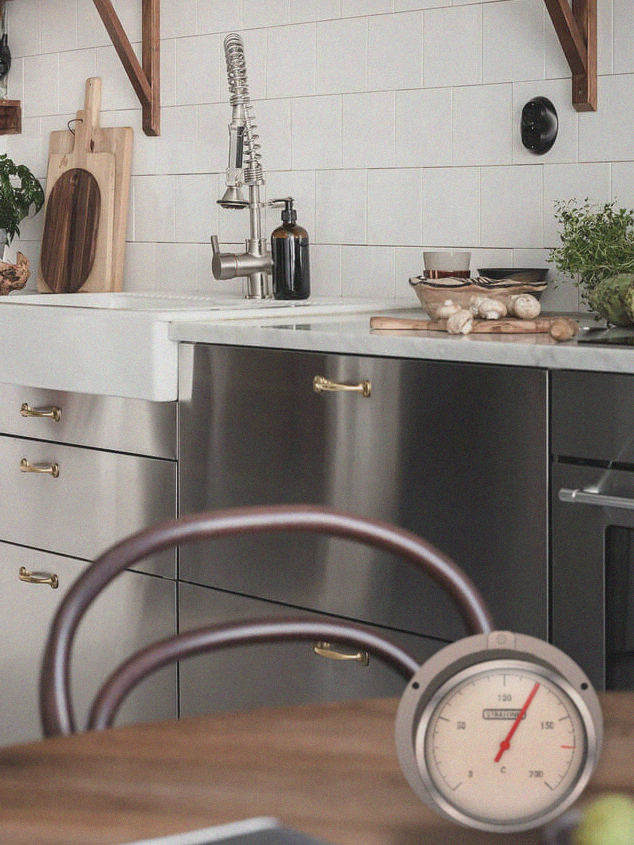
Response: 120 °C
